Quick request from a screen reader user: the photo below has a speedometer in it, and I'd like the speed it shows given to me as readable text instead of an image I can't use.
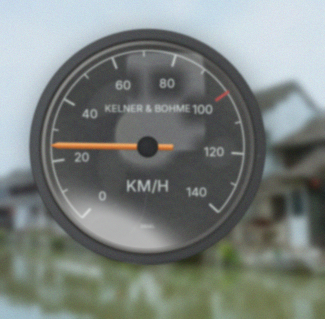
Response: 25 km/h
